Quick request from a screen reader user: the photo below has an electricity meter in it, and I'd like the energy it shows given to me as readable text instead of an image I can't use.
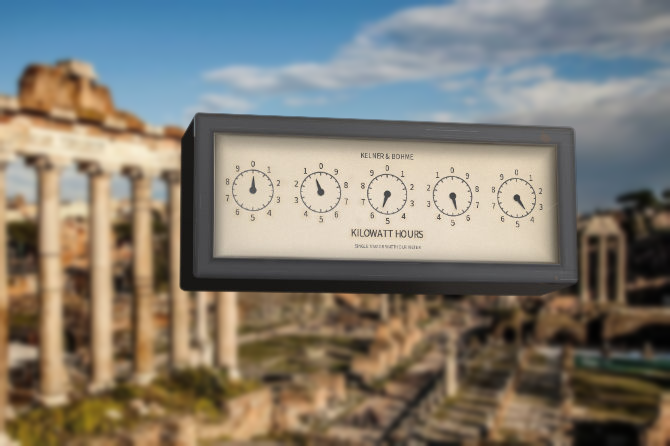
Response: 554 kWh
